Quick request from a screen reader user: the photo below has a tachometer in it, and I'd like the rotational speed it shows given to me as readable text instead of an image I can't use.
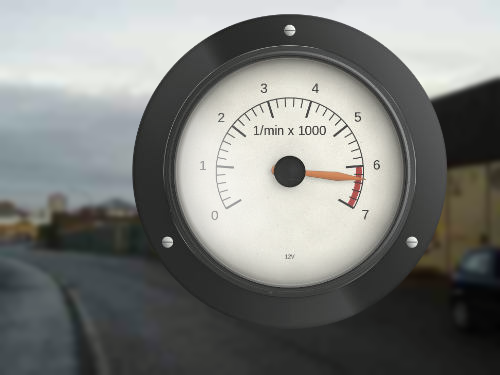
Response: 6300 rpm
